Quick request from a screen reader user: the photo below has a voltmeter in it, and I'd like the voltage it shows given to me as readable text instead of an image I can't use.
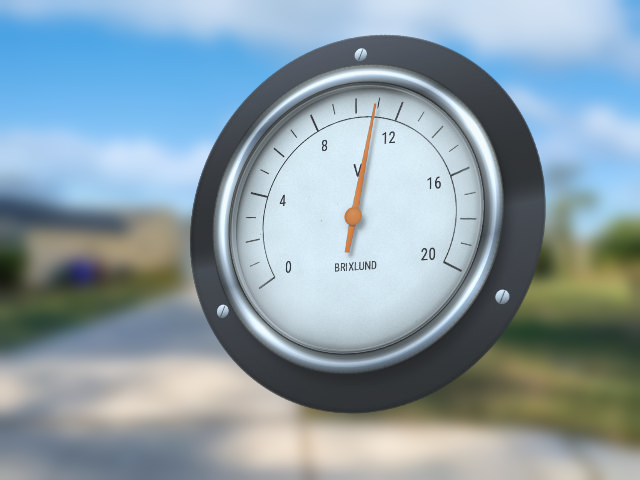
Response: 11 V
